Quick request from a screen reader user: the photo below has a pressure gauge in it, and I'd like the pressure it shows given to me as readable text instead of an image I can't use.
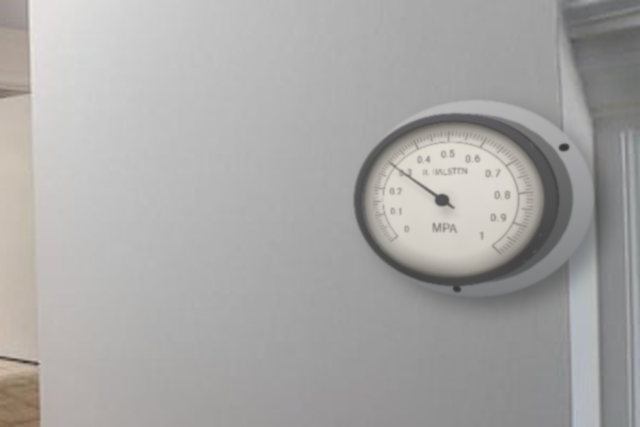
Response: 0.3 MPa
